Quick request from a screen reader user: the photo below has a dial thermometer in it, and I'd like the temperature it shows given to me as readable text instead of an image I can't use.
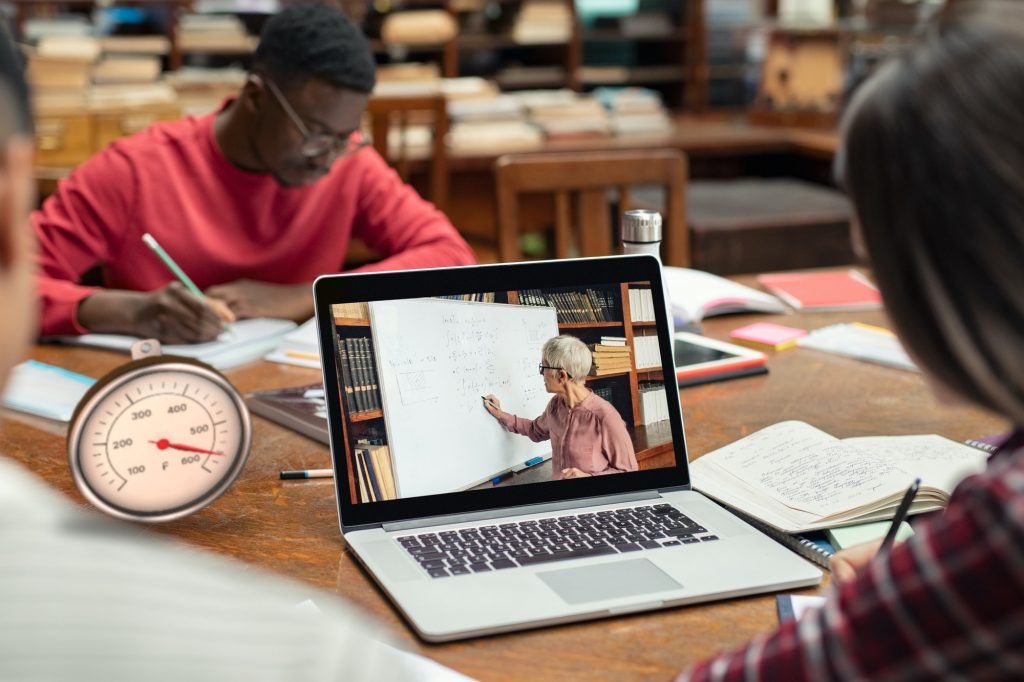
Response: 560 °F
